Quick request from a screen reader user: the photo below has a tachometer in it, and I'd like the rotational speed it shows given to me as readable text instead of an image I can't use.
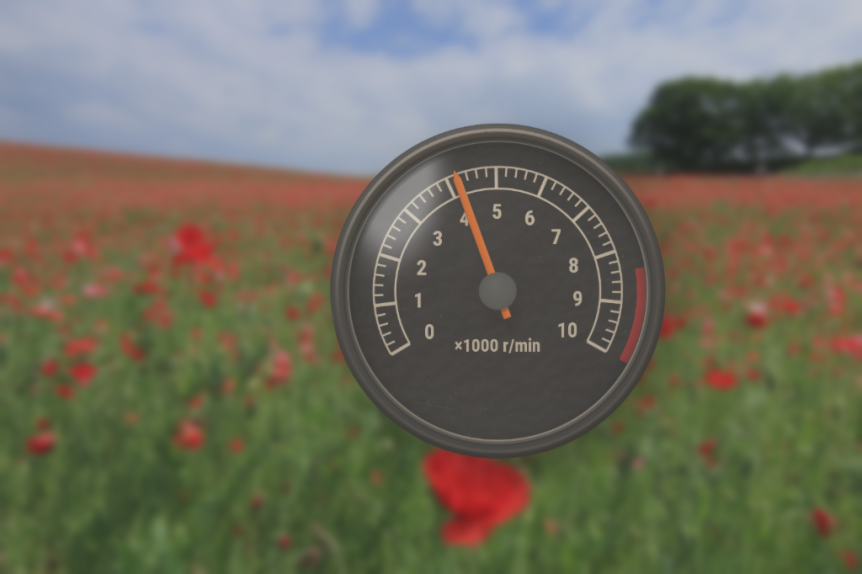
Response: 4200 rpm
